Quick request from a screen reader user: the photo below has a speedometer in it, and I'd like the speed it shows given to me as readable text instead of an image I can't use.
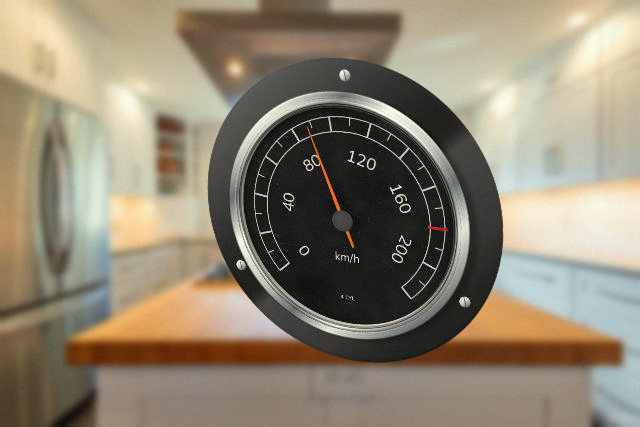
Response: 90 km/h
